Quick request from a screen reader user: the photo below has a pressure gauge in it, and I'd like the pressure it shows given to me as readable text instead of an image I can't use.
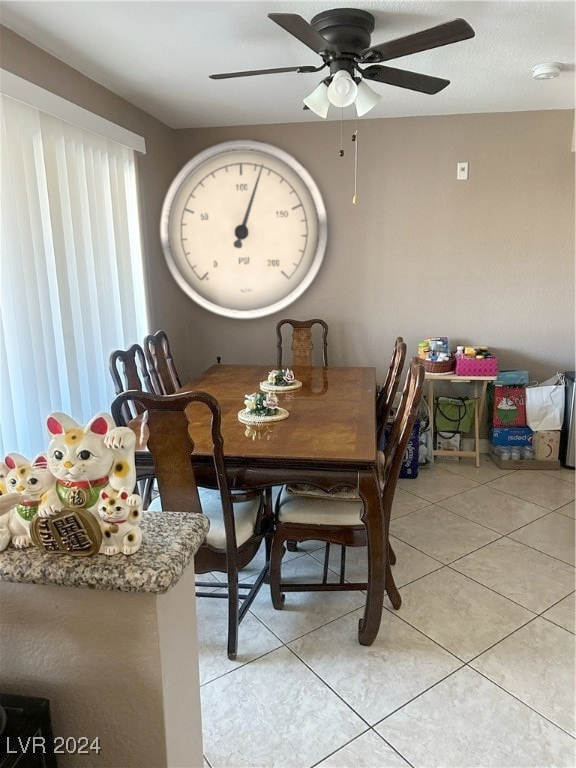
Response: 115 psi
